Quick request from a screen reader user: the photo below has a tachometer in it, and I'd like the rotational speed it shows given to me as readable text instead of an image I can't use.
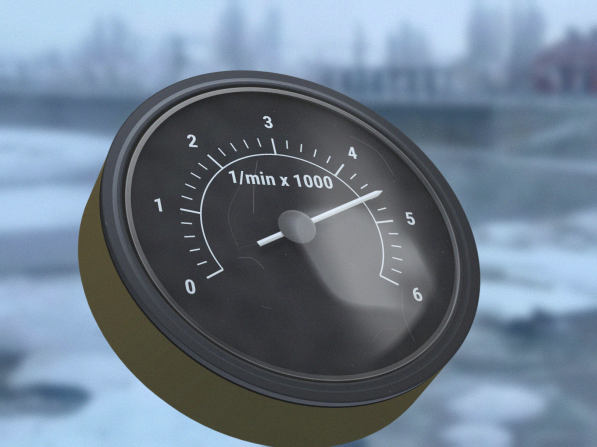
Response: 4600 rpm
